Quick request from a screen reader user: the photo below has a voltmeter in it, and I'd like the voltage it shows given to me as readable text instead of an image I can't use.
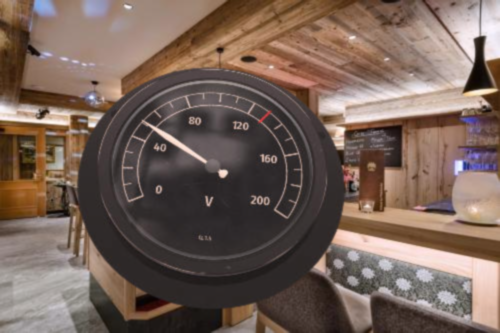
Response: 50 V
